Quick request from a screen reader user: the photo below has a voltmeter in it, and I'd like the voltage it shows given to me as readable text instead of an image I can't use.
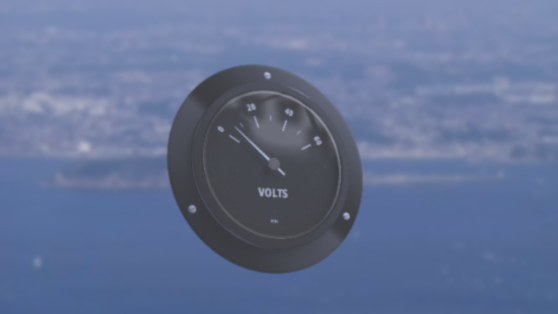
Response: 5 V
